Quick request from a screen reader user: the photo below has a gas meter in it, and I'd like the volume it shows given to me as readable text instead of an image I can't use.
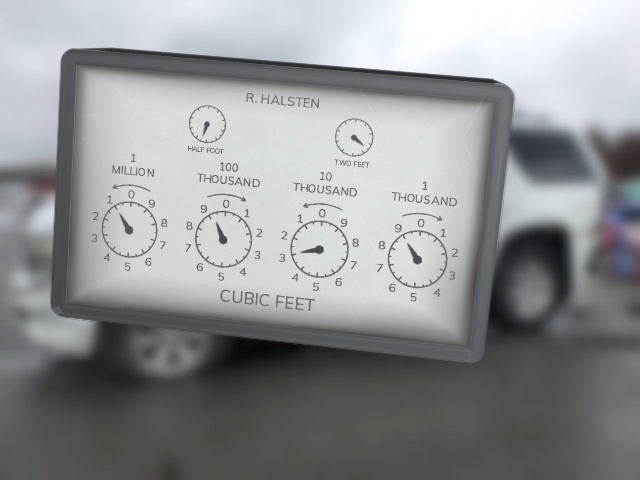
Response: 92900 ft³
